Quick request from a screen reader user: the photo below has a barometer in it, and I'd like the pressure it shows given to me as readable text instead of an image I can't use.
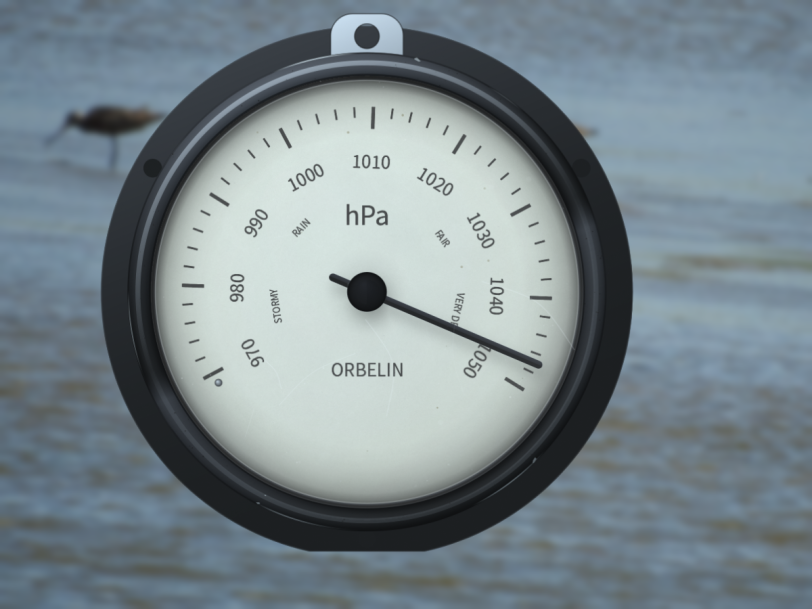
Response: 1047 hPa
